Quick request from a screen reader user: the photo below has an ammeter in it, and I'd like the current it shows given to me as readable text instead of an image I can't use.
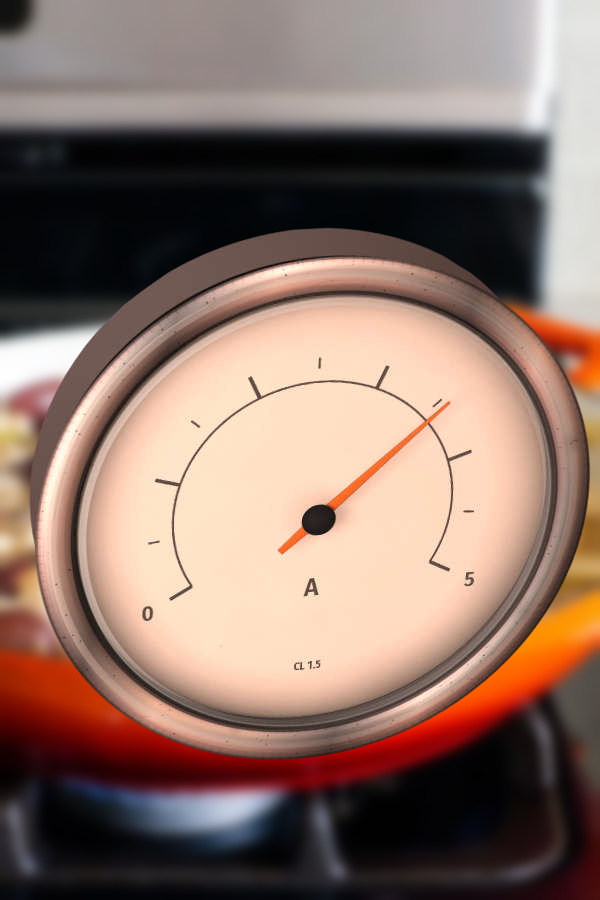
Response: 3.5 A
